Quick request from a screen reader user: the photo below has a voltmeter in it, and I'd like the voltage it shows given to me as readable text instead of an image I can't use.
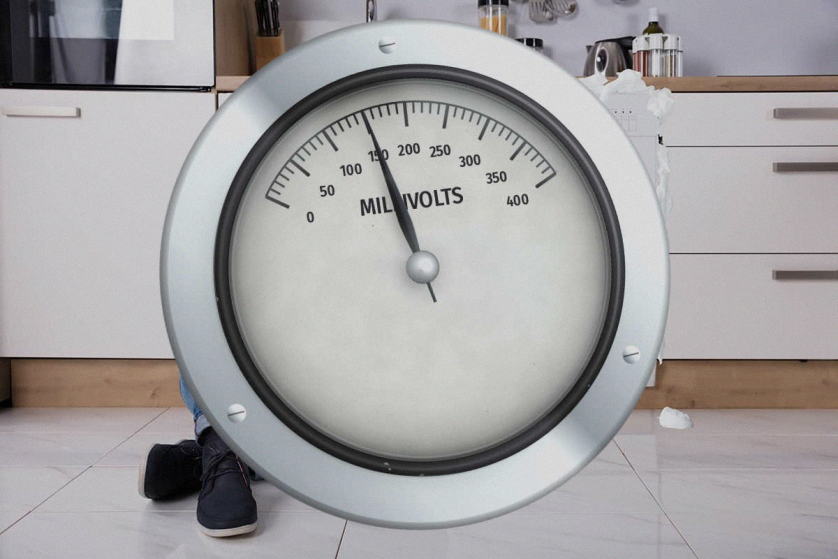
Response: 150 mV
